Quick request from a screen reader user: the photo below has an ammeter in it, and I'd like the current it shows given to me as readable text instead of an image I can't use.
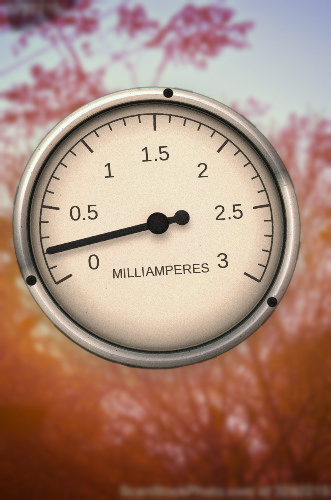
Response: 0.2 mA
